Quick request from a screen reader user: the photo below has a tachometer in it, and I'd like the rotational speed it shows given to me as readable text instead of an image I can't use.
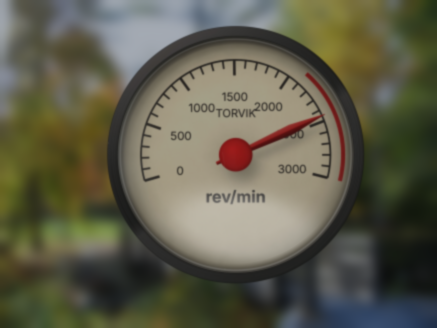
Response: 2450 rpm
